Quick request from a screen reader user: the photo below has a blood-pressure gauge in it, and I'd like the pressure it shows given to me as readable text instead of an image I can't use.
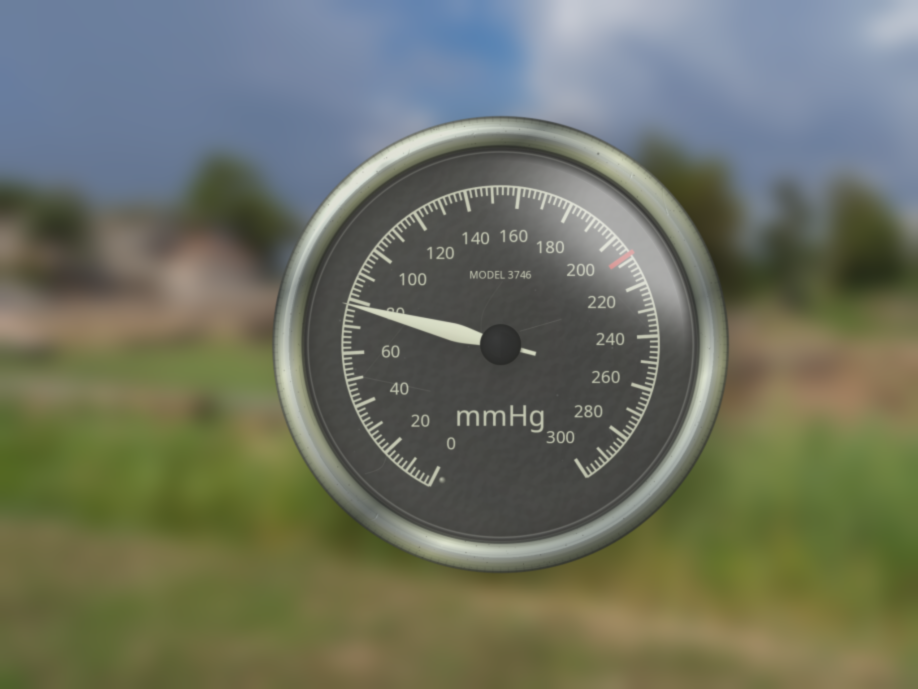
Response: 78 mmHg
